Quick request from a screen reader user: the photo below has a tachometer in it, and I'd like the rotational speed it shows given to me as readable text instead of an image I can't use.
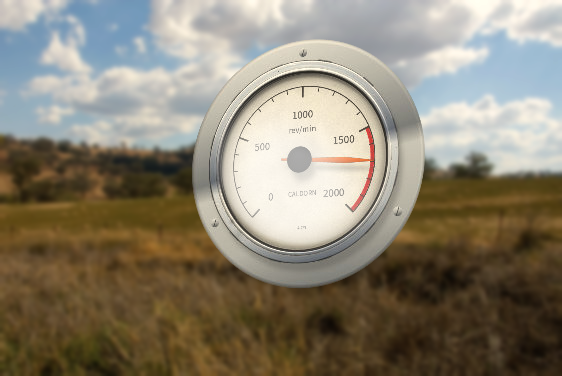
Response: 1700 rpm
